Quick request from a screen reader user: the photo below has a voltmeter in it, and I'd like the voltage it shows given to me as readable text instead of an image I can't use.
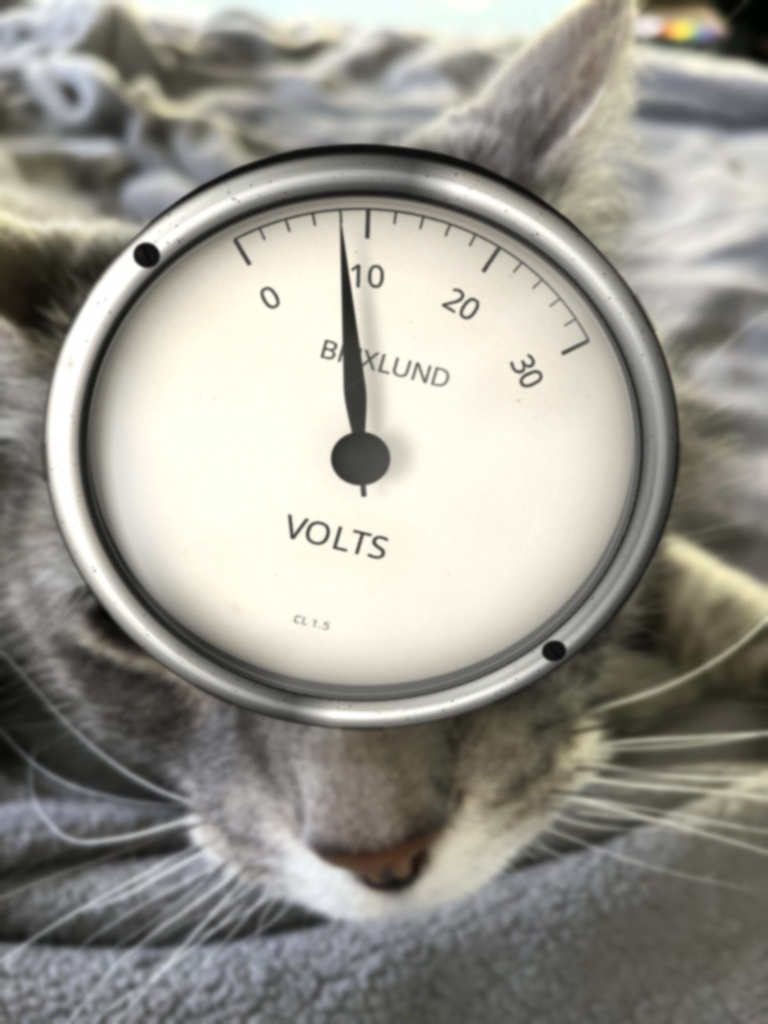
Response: 8 V
